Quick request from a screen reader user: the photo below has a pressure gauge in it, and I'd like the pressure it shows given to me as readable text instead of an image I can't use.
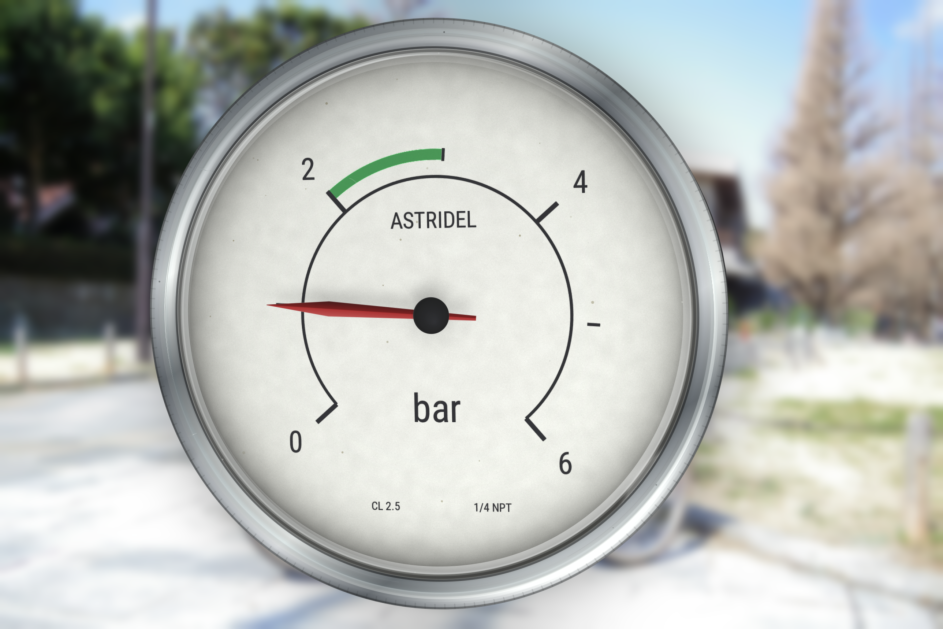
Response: 1 bar
